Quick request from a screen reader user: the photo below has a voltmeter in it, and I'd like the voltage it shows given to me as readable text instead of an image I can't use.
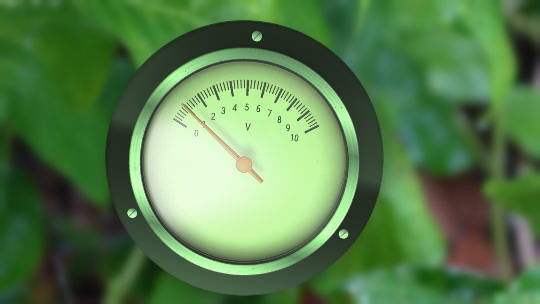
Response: 1 V
